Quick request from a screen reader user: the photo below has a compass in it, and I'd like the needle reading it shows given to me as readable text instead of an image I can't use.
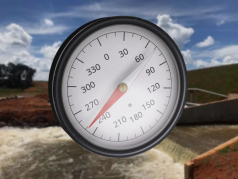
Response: 250 °
